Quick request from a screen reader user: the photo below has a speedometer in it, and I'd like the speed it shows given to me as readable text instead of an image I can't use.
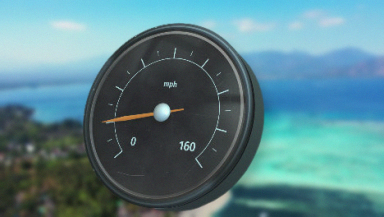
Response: 20 mph
